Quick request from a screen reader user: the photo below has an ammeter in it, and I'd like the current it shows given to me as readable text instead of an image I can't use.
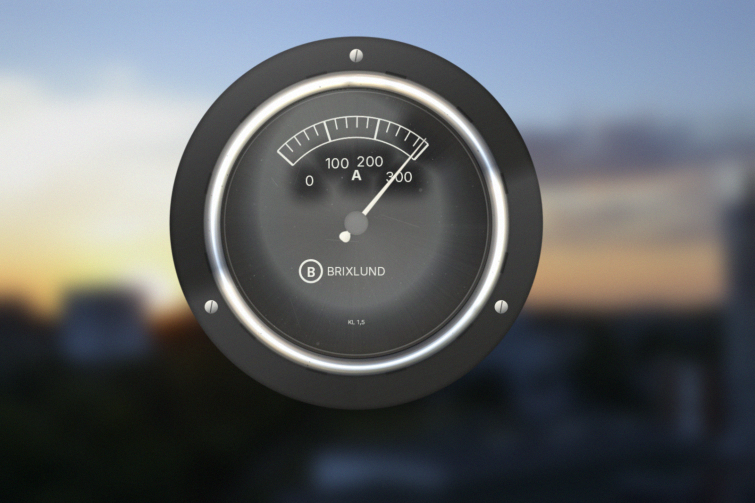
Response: 290 A
